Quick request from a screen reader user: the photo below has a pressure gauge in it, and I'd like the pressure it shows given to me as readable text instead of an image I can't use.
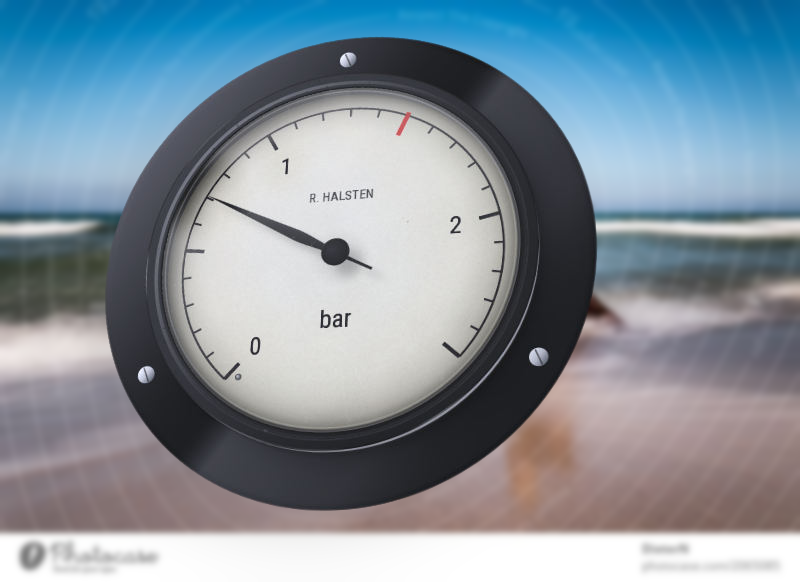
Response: 0.7 bar
